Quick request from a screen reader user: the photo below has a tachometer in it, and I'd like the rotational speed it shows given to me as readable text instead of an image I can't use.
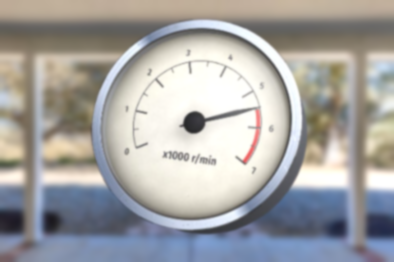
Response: 5500 rpm
